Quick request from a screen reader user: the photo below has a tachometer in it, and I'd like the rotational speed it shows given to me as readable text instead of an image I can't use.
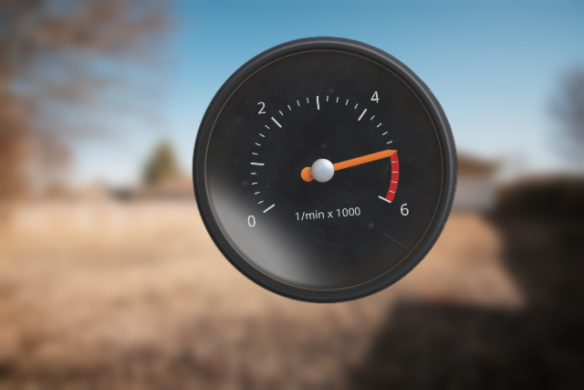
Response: 5000 rpm
